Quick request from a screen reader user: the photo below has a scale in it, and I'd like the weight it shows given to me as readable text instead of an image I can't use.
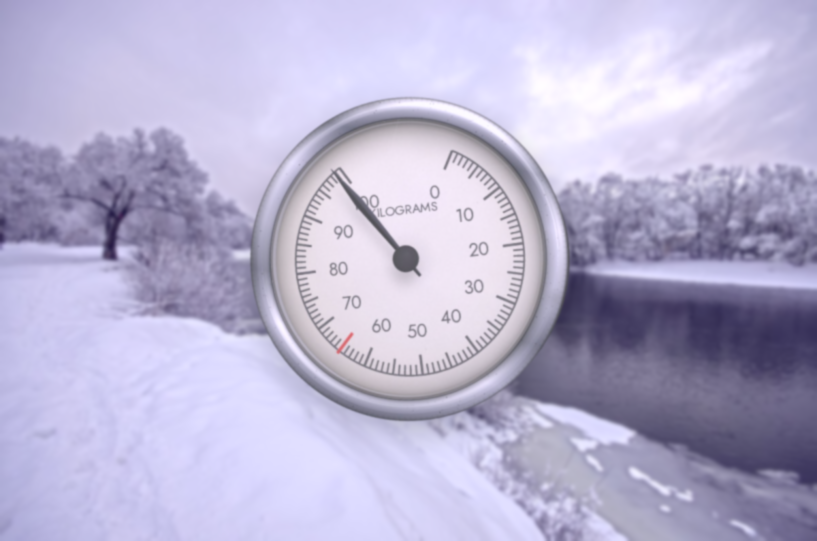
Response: 99 kg
